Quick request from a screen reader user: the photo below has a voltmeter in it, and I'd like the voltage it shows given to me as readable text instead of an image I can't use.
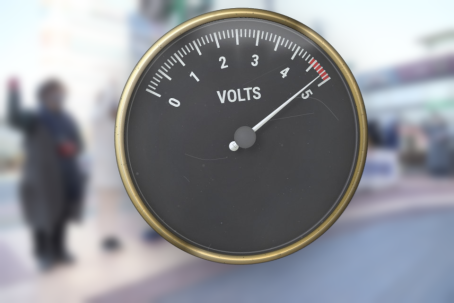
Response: 4.8 V
